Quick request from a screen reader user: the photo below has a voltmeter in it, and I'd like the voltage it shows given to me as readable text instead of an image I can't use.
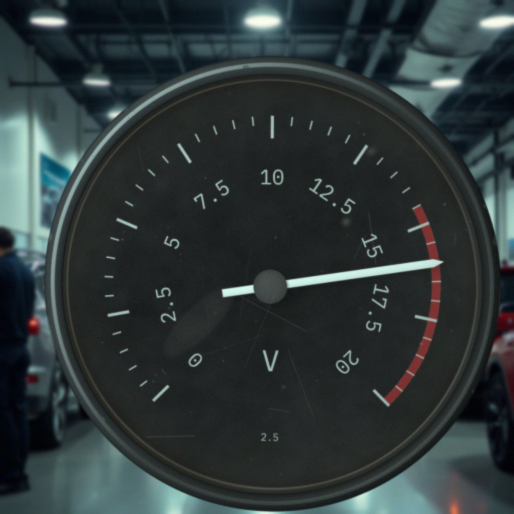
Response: 16 V
